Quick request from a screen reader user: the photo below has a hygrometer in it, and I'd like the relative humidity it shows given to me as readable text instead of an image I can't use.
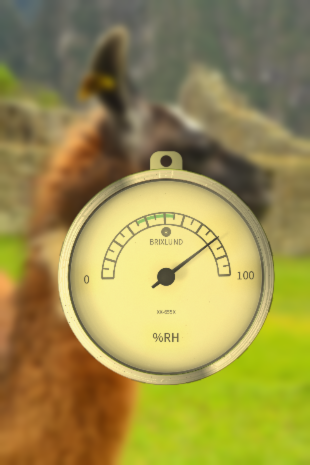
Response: 80 %
